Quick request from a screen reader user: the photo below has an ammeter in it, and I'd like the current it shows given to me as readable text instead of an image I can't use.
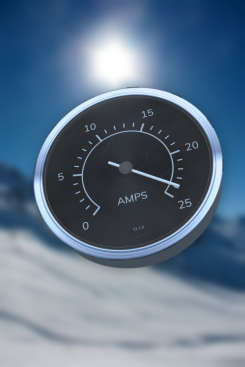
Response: 24 A
